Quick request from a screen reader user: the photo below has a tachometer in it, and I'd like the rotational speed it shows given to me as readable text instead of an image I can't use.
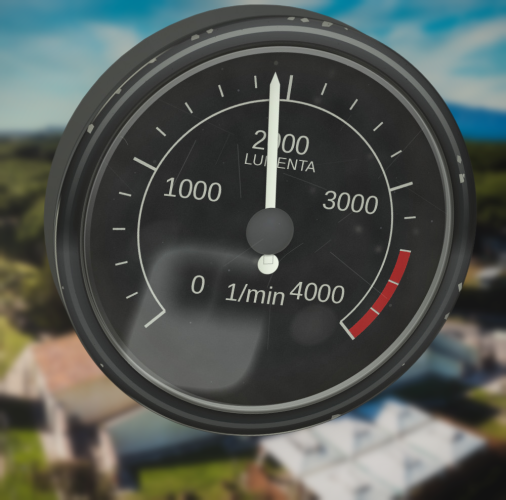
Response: 1900 rpm
